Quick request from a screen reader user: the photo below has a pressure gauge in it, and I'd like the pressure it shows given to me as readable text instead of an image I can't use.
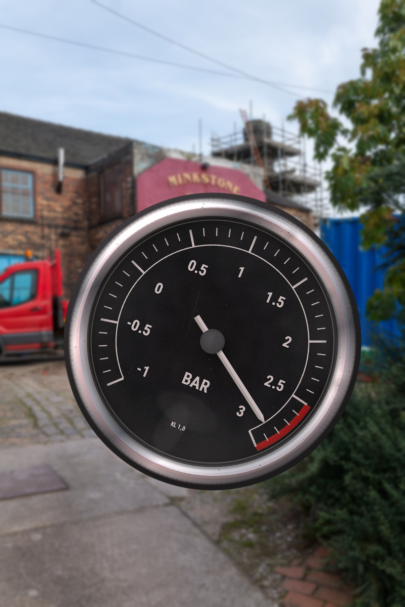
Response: 2.85 bar
